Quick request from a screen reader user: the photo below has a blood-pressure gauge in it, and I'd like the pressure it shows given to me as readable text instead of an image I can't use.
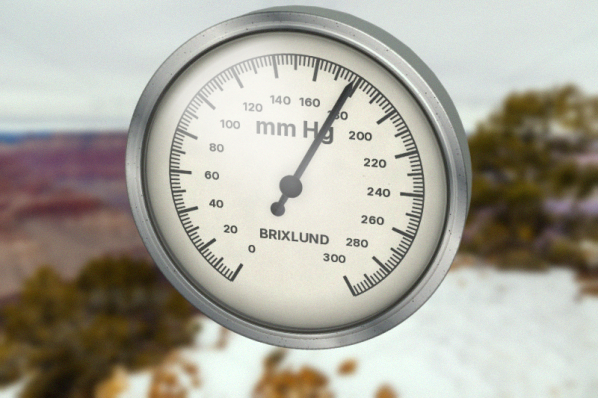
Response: 178 mmHg
